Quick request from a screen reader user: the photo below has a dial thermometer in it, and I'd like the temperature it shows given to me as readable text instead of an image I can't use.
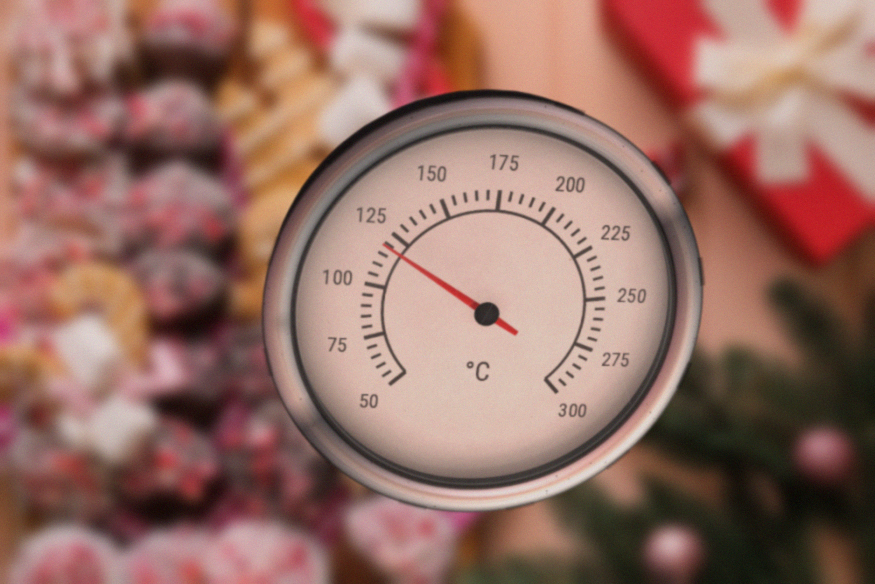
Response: 120 °C
